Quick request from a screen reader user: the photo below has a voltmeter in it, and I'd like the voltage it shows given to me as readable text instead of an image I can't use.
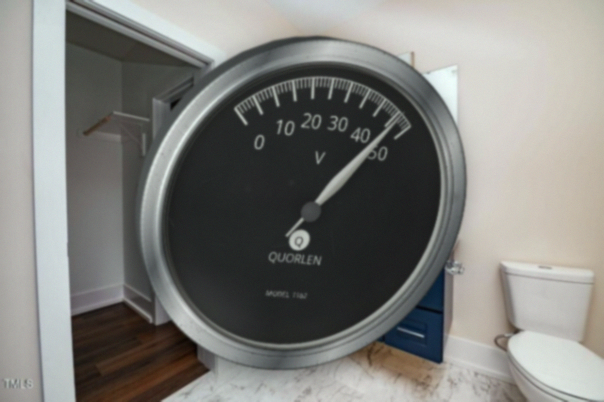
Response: 45 V
